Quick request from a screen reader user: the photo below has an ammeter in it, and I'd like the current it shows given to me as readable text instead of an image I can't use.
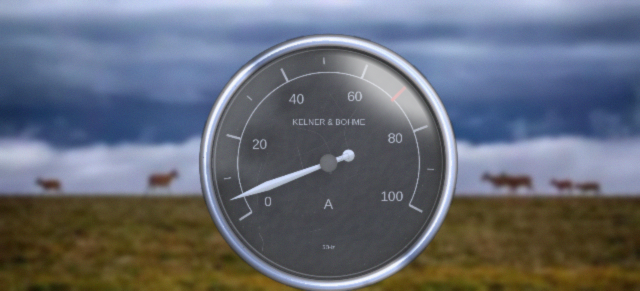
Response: 5 A
